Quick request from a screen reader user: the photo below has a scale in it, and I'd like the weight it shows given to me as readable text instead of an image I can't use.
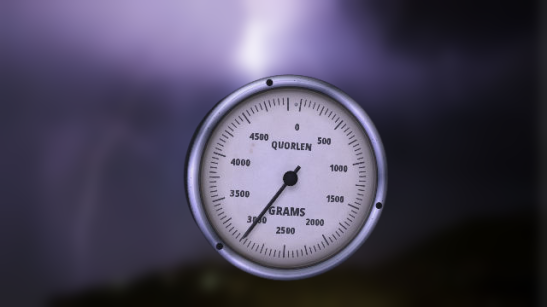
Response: 3000 g
